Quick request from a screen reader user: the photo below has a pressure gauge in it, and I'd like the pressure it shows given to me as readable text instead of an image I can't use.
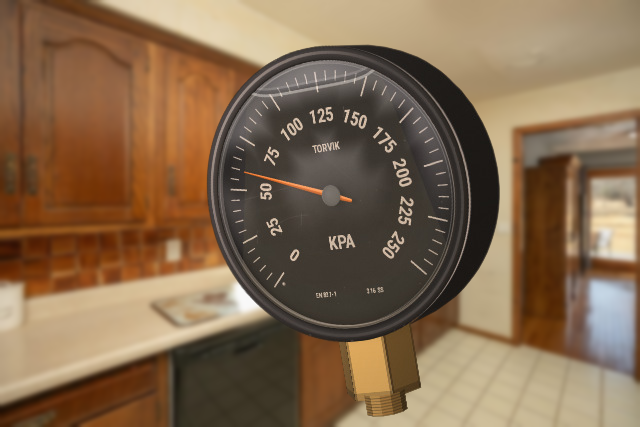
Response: 60 kPa
